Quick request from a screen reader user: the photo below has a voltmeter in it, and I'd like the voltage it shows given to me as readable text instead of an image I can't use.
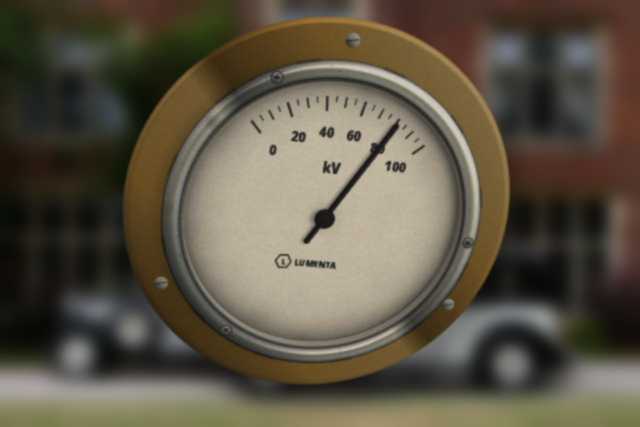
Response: 80 kV
